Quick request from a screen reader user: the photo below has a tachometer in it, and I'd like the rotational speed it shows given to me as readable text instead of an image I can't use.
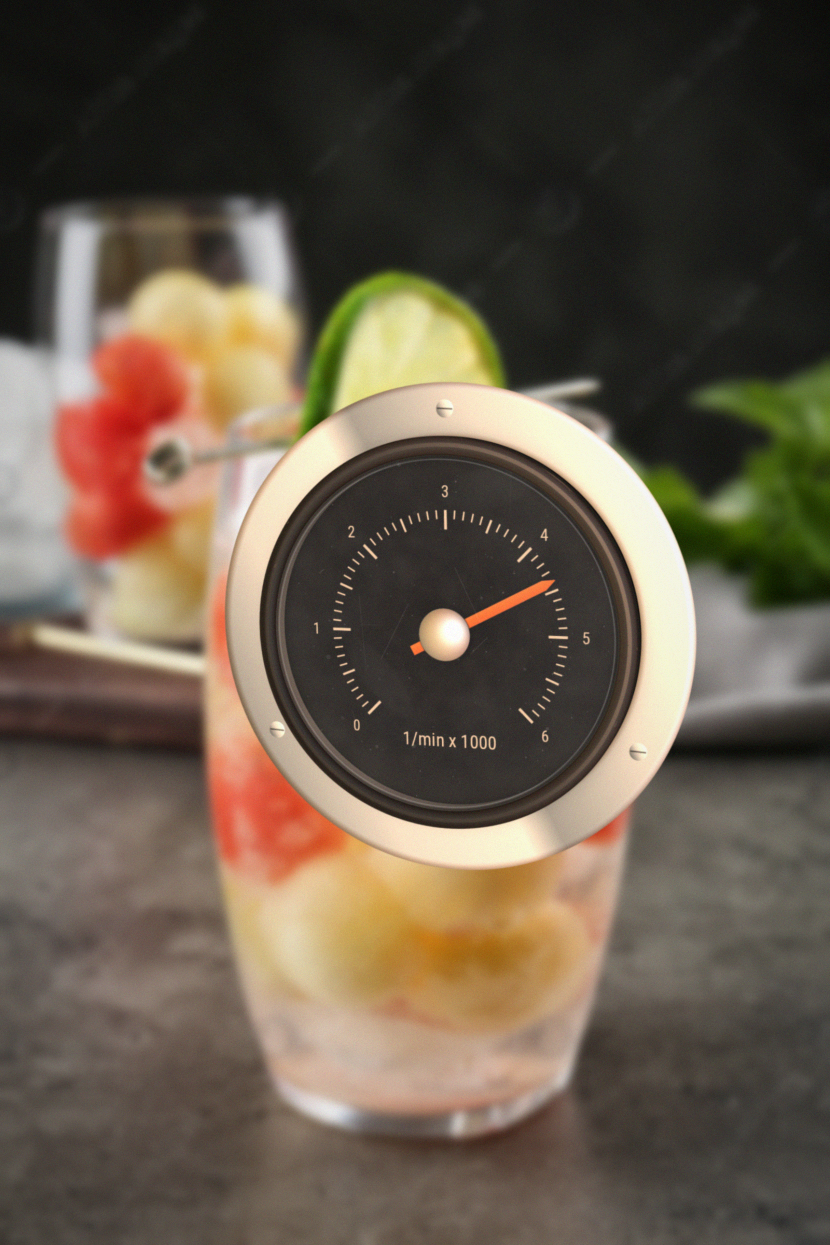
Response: 4400 rpm
